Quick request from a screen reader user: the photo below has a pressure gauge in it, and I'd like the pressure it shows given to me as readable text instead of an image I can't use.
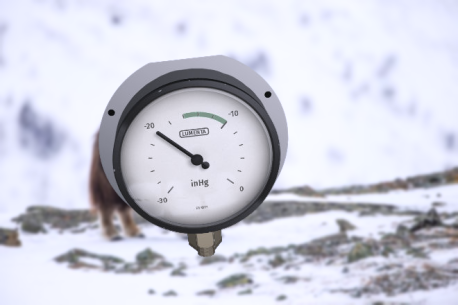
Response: -20 inHg
